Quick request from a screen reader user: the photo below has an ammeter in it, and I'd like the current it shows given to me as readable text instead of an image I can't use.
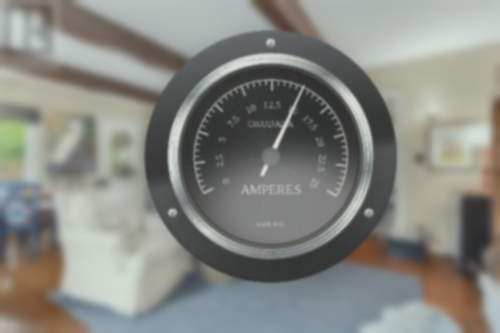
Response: 15 A
